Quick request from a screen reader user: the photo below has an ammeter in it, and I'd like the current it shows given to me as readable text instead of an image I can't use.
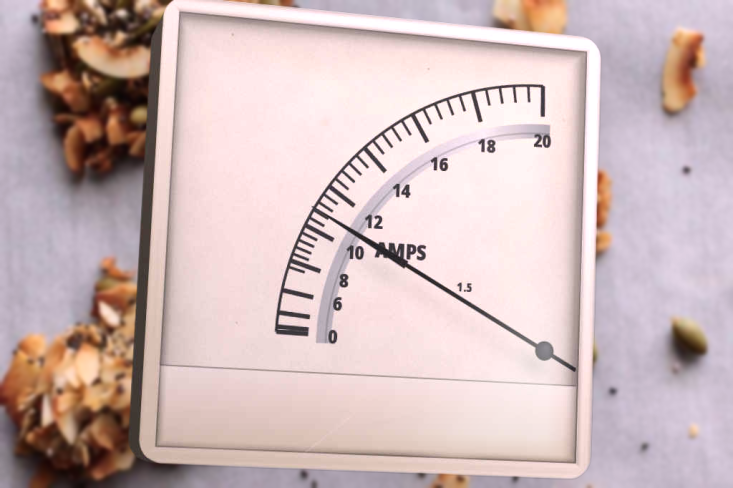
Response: 10.8 A
